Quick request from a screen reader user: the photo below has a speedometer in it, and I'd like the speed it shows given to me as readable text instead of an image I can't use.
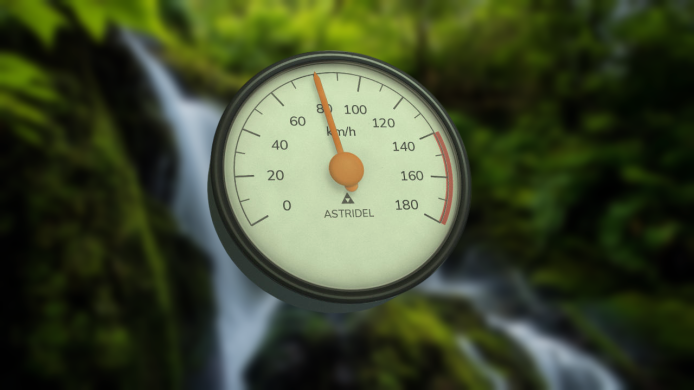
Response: 80 km/h
